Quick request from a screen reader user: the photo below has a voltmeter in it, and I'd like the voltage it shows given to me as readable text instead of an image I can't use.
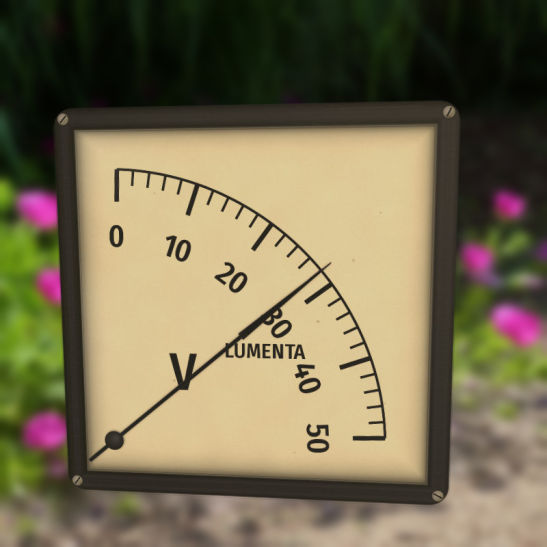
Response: 28 V
